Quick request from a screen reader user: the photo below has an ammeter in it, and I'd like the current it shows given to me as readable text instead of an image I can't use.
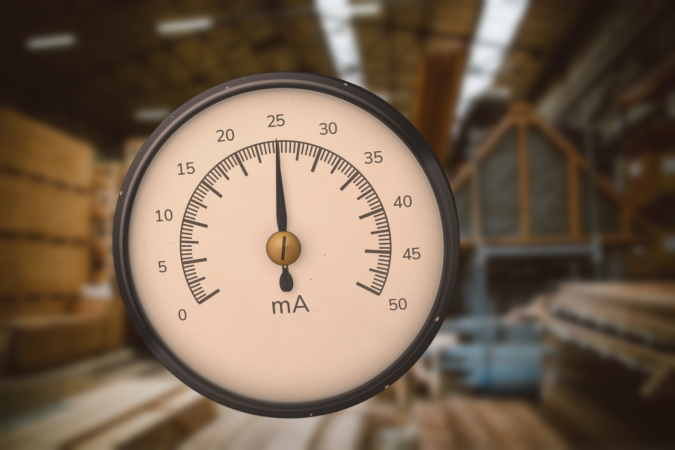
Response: 25 mA
